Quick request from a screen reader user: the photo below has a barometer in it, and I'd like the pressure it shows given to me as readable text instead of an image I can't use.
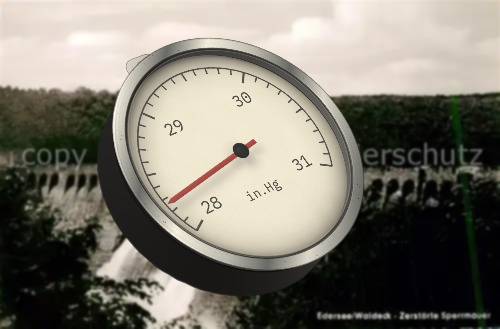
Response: 28.25 inHg
